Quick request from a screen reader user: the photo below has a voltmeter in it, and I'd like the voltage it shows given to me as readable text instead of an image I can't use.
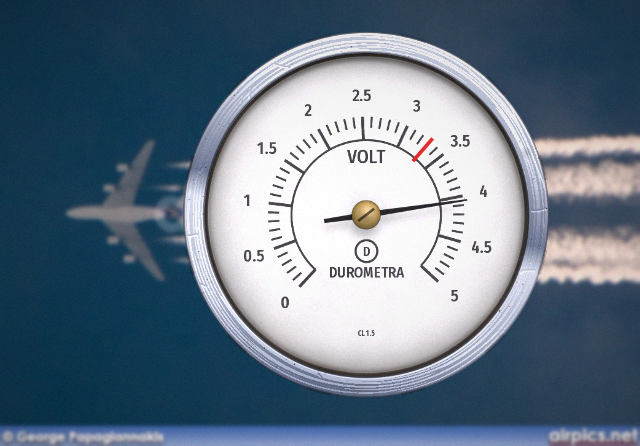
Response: 4.05 V
